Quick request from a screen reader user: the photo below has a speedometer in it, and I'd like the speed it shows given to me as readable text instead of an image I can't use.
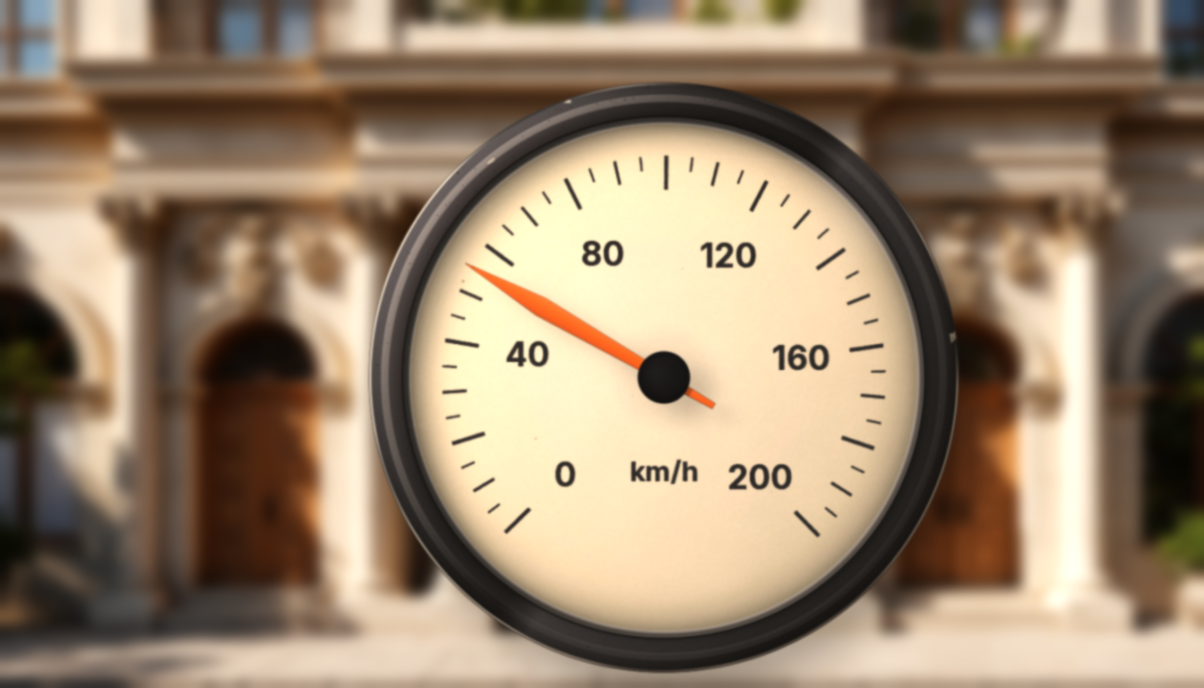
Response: 55 km/h
